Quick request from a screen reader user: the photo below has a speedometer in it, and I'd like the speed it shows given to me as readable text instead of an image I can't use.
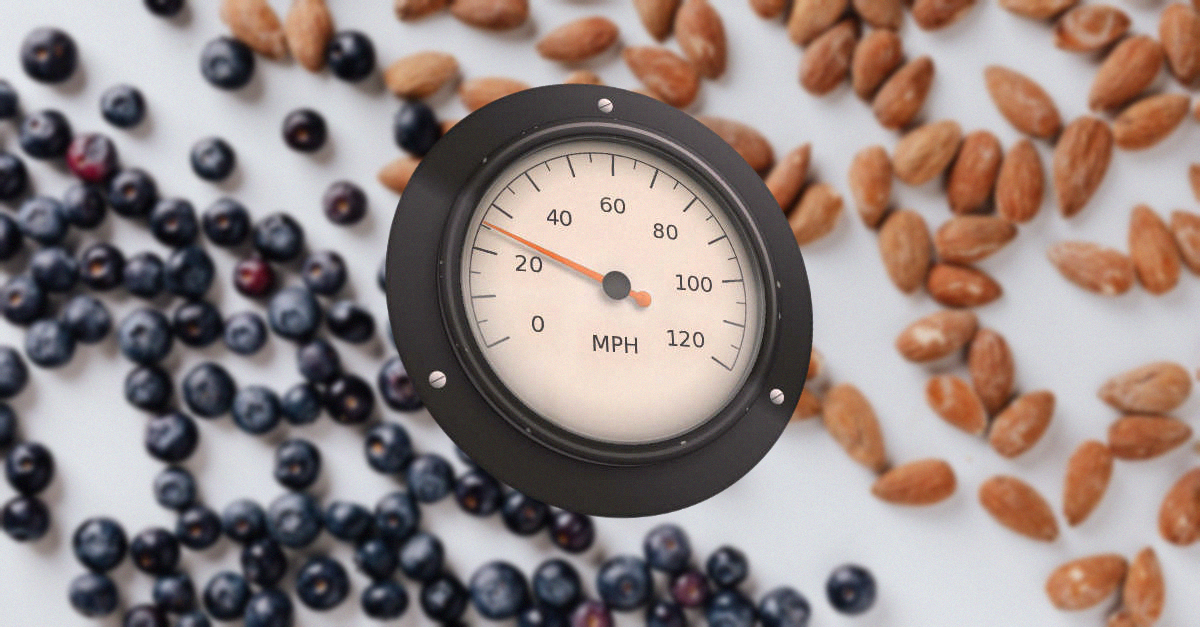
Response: 25 mph
